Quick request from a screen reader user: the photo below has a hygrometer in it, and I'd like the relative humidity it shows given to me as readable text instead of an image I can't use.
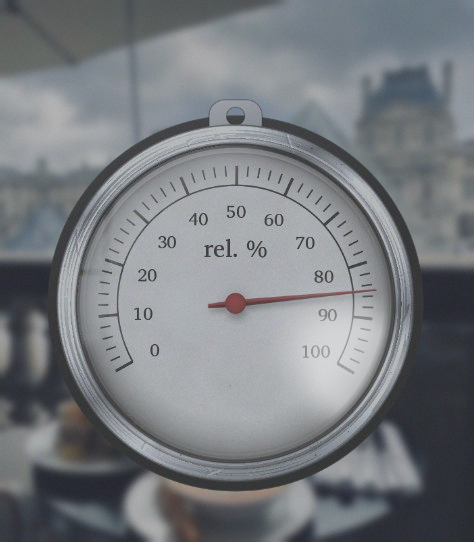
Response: 85 %
